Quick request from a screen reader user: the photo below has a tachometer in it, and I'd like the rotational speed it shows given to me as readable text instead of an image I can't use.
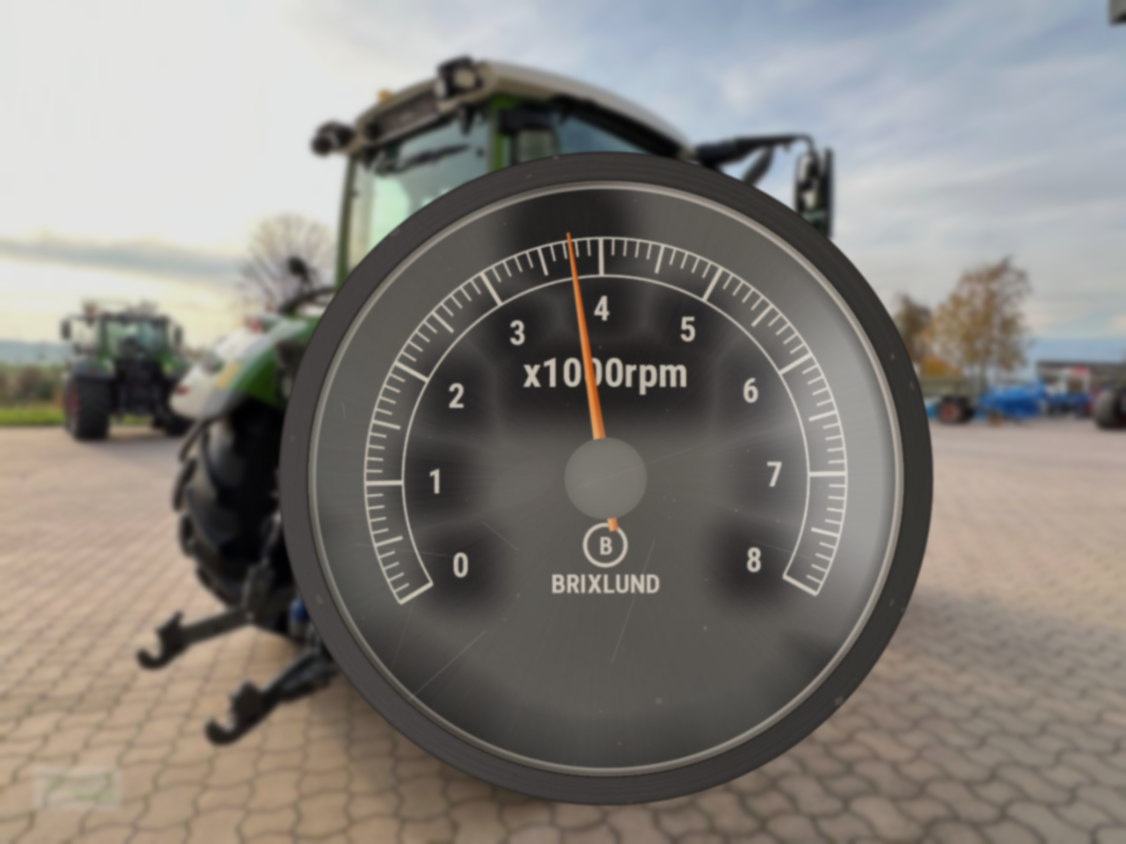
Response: 3750 rpm
